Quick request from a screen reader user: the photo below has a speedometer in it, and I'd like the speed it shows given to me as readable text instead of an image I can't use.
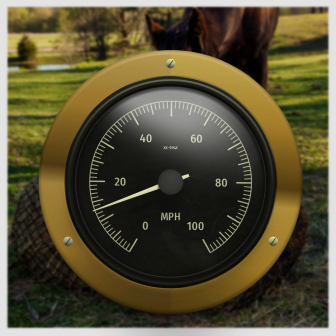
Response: 13 mph
